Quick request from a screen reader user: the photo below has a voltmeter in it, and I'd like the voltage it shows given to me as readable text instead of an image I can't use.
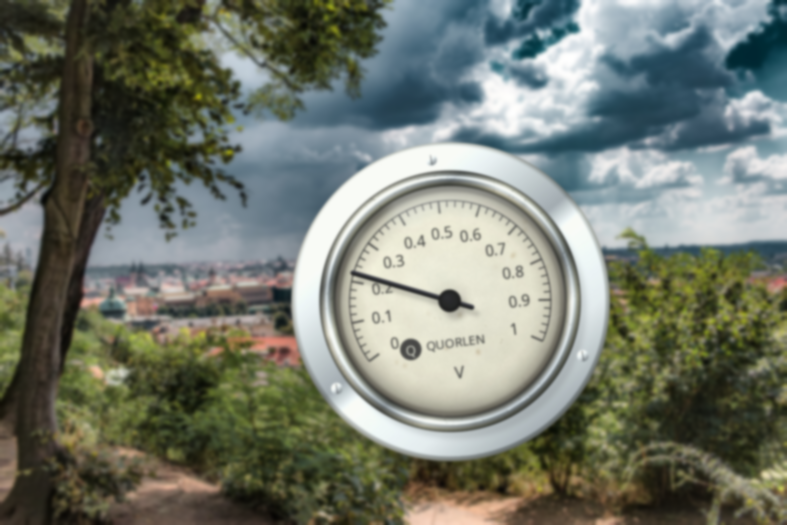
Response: 0.22 V
